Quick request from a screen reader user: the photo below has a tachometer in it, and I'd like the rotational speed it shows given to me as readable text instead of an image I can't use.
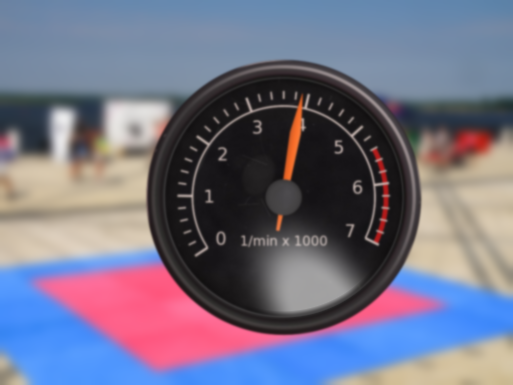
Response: 3900 rpm
